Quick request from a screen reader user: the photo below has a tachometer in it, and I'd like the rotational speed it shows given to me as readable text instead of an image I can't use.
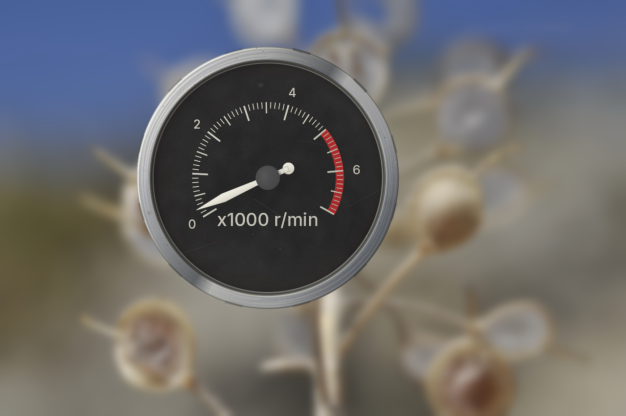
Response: 200 rpm
